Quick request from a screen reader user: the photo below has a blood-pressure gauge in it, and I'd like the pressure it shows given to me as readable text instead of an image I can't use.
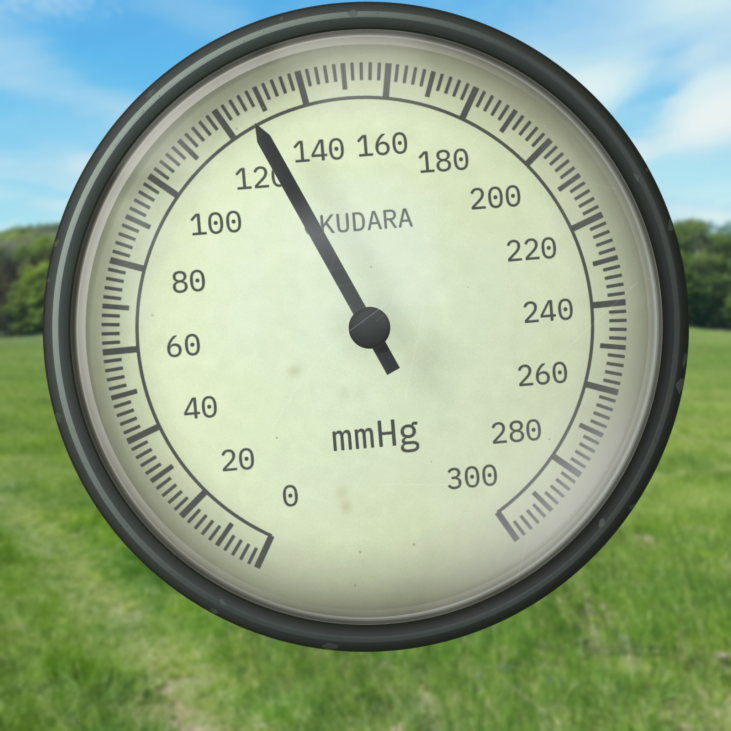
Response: 126 mmHg
